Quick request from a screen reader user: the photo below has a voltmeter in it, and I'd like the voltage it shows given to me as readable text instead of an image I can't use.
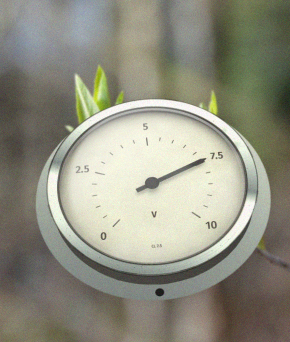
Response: 7.5 V
